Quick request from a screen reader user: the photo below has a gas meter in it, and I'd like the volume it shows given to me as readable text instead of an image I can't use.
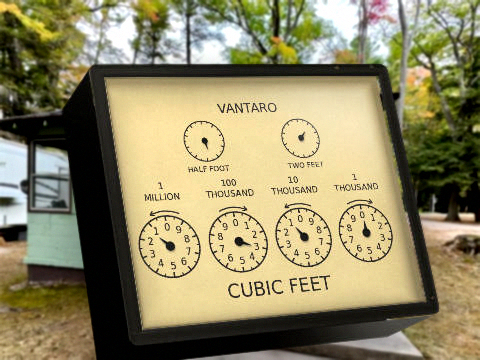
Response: 131000 ft³
